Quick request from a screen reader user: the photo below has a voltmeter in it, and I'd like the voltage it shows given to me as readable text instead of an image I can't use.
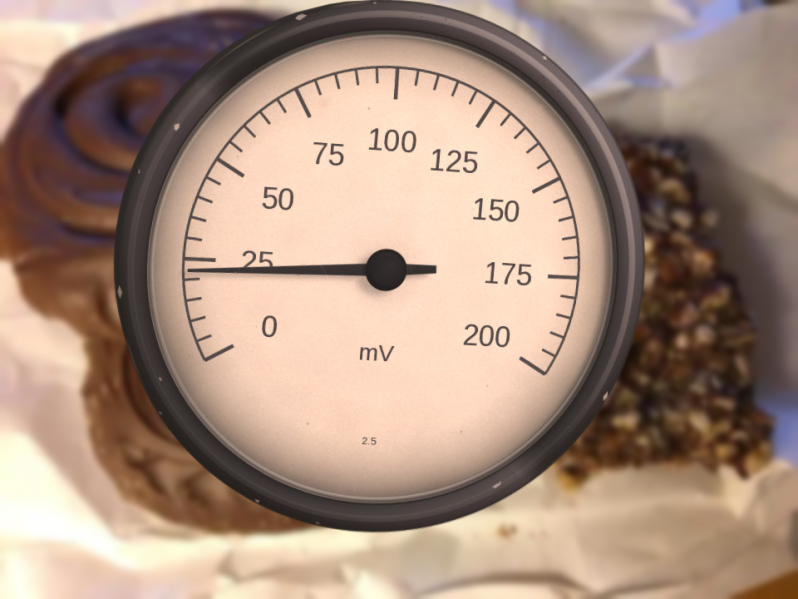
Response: 22.5 mV
